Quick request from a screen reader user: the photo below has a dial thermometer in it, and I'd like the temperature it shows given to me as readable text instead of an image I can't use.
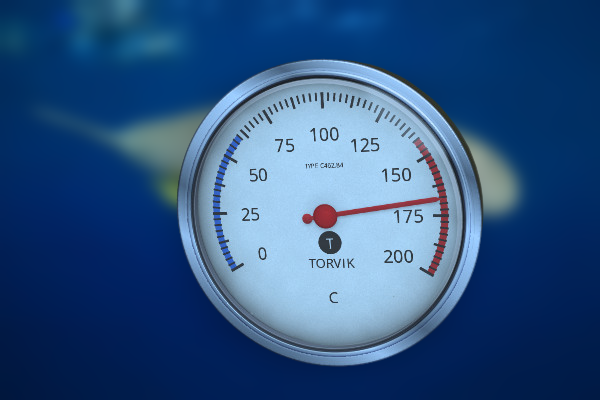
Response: 167.5 °C
